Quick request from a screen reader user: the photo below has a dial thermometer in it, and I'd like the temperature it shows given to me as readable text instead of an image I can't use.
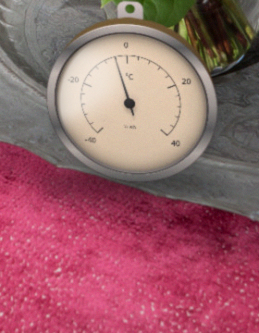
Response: -4 °C
